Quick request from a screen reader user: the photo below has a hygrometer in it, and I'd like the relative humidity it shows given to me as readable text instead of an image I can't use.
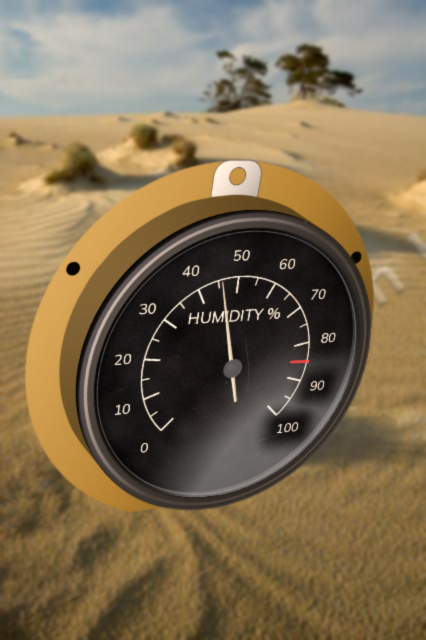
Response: 45 %
